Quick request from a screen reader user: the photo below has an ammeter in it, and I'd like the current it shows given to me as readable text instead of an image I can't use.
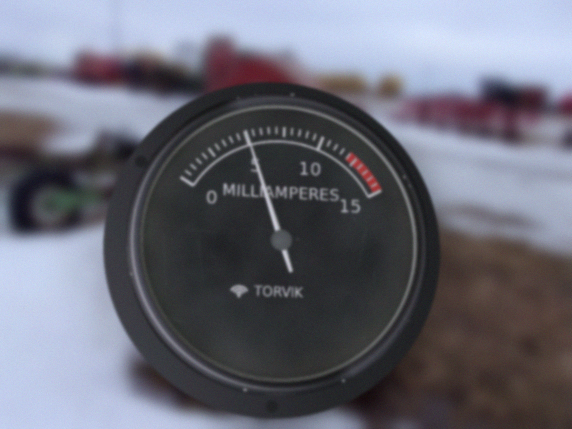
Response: 5 mA
